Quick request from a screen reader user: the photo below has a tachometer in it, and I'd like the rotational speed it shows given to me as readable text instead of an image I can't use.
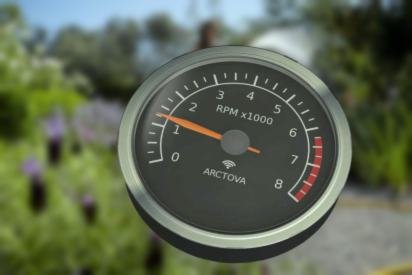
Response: 1250 rpm
